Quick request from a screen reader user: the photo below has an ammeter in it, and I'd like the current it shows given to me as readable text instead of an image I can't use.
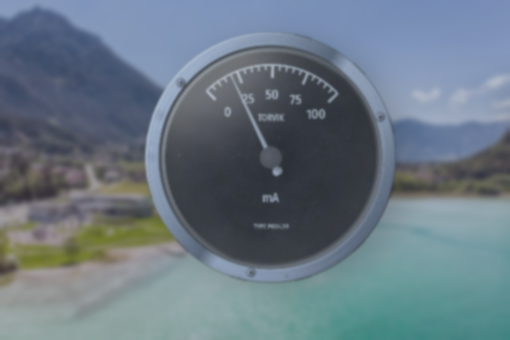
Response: 20 mA
